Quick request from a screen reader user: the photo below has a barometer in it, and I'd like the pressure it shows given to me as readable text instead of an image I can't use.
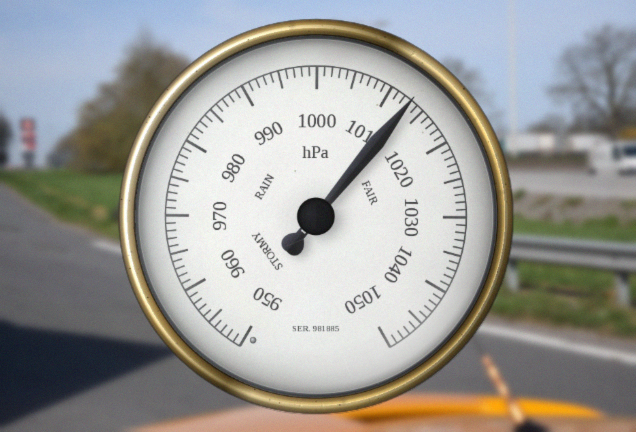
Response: 1013 hPa
